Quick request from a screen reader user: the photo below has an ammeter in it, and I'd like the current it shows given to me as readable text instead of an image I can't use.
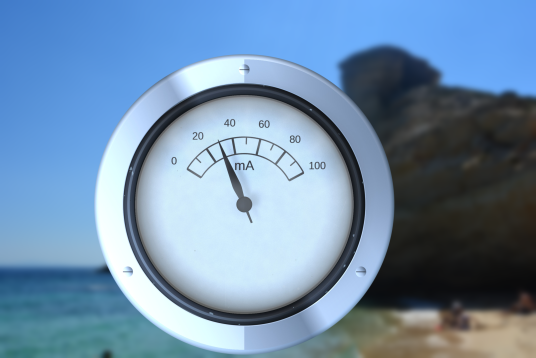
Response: 30 mA
